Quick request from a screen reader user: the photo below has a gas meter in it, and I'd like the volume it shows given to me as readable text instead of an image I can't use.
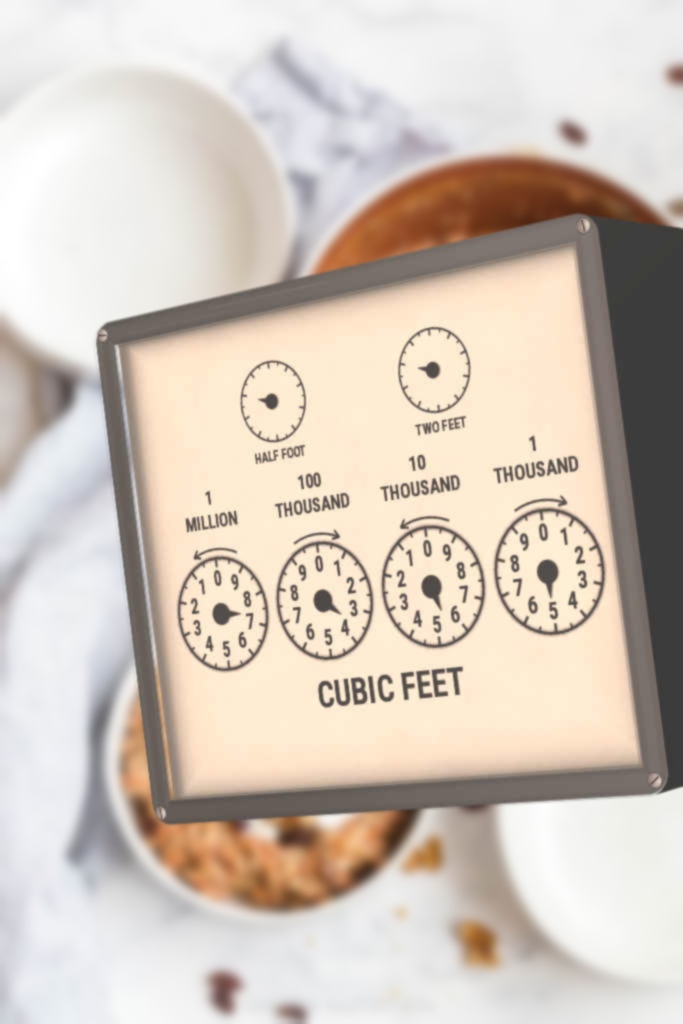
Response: 735500 ft³
